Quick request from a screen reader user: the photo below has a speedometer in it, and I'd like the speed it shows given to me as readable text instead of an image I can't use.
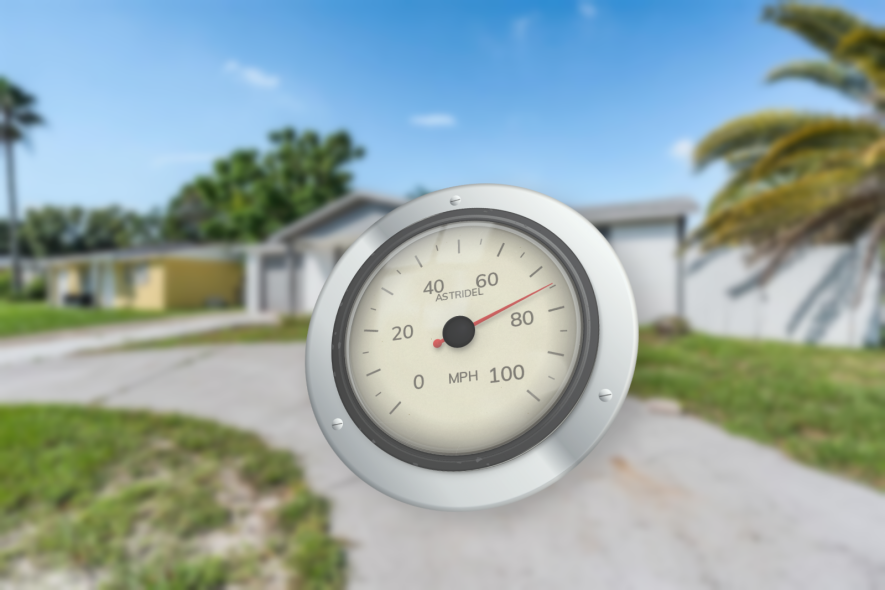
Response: 75 mph
